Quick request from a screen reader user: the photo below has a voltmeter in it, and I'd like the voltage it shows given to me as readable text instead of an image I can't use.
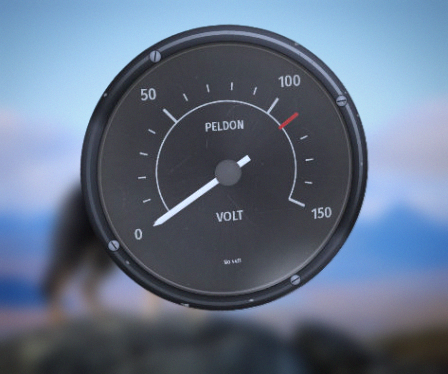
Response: 0 V
